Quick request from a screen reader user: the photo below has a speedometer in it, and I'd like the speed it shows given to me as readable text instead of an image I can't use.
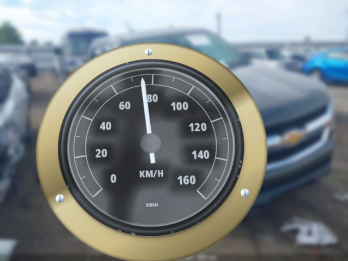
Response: 75 km/h
